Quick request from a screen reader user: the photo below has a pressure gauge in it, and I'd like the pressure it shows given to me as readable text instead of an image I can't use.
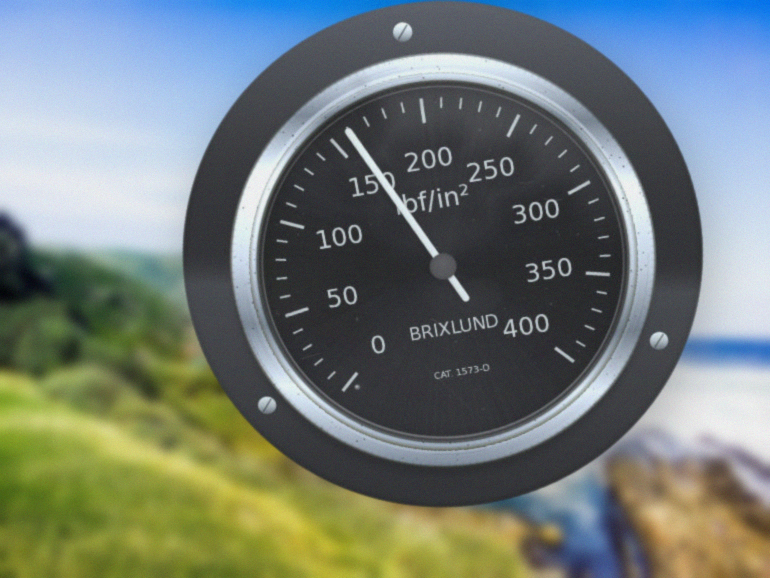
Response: 160 psi
